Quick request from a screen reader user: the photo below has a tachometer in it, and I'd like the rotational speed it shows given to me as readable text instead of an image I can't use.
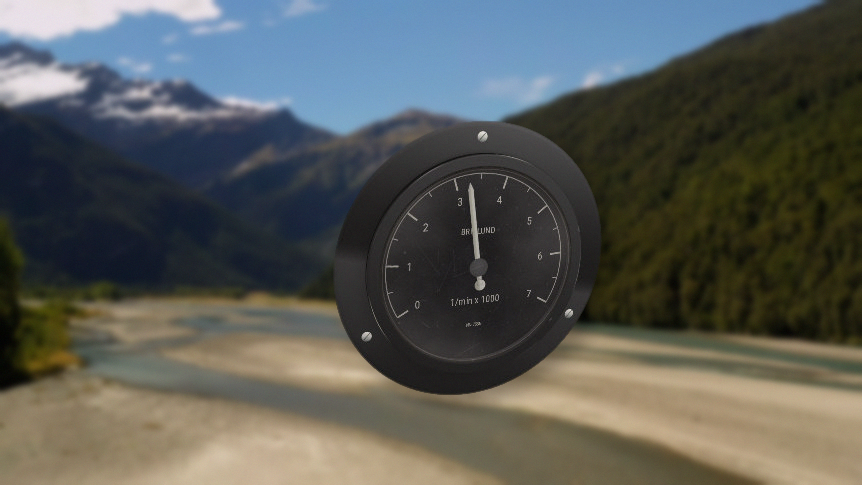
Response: 3250 rpm
